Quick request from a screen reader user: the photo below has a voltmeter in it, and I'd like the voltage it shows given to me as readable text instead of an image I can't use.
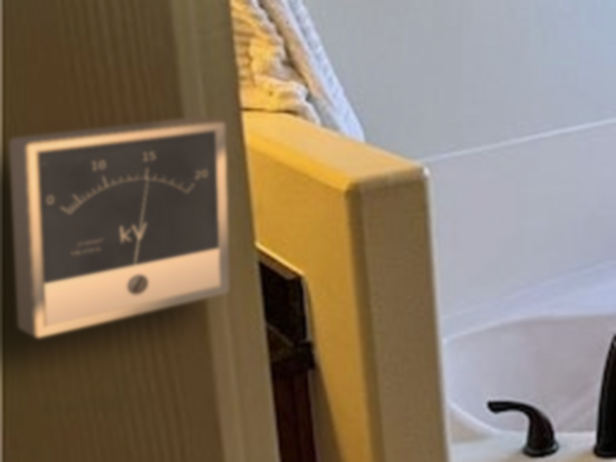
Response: 15 kV
